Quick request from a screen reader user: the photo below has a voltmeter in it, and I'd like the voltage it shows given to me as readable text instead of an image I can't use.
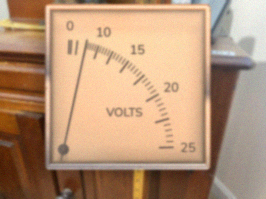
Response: 7.5 V
